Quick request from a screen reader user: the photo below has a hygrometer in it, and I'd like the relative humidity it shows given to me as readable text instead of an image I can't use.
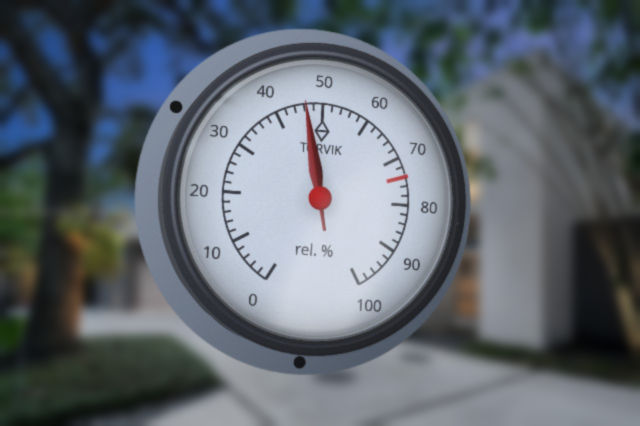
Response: 46 %
